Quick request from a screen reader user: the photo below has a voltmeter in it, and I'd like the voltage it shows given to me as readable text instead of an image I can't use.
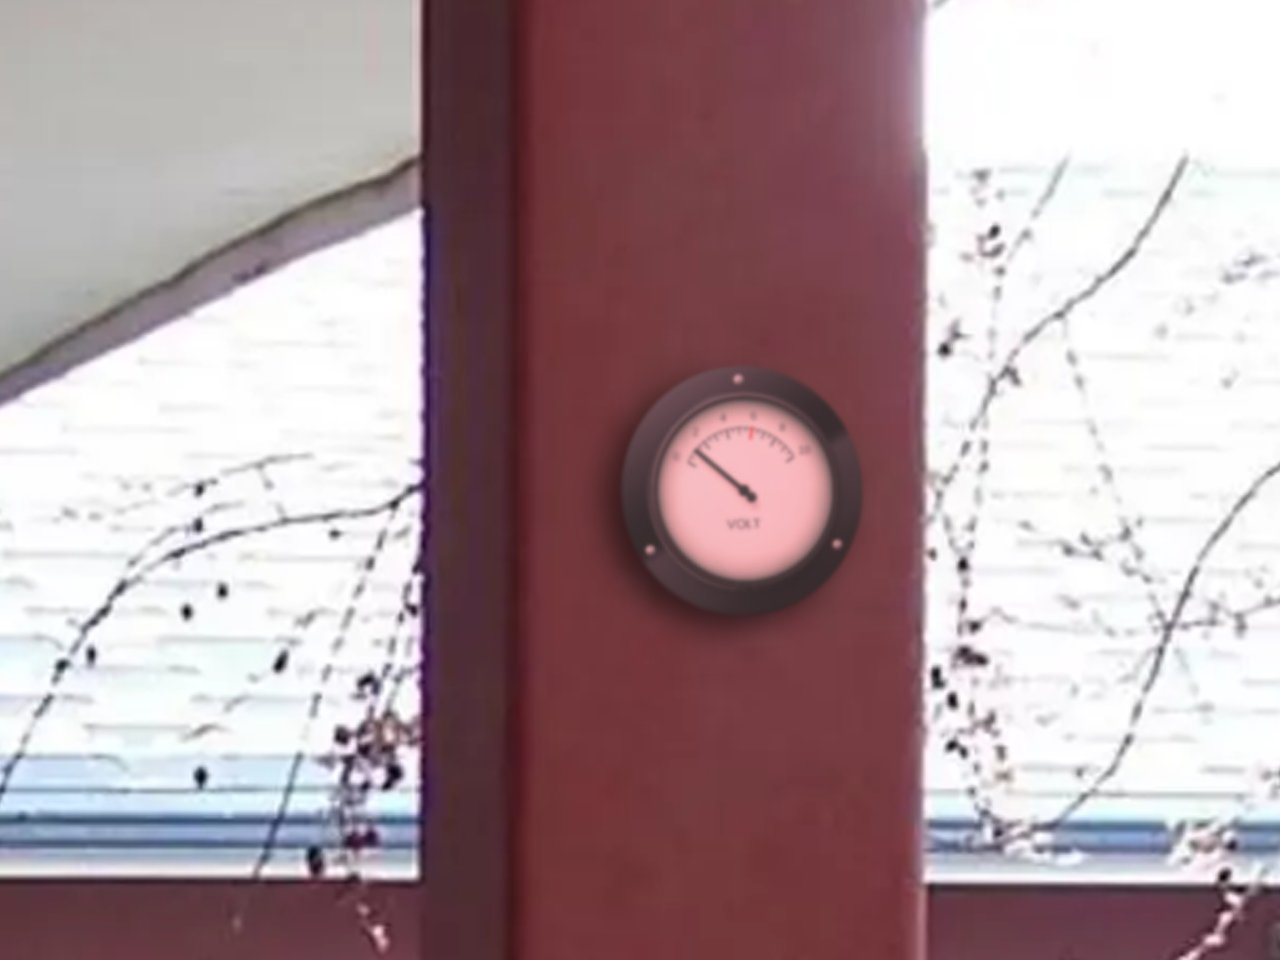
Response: 1 V
